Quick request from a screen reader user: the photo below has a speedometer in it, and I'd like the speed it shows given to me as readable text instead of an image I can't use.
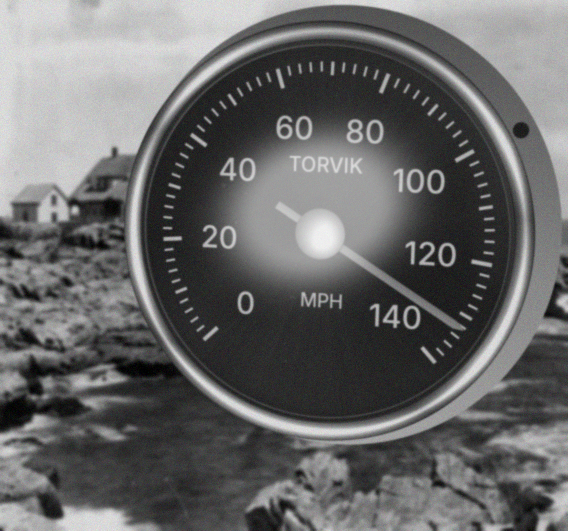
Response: 132 mph
